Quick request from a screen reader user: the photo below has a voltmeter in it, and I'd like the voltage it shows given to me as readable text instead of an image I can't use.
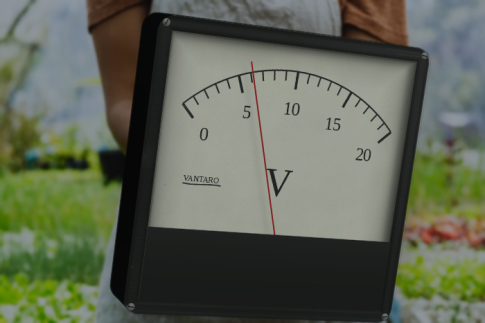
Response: 6 V
